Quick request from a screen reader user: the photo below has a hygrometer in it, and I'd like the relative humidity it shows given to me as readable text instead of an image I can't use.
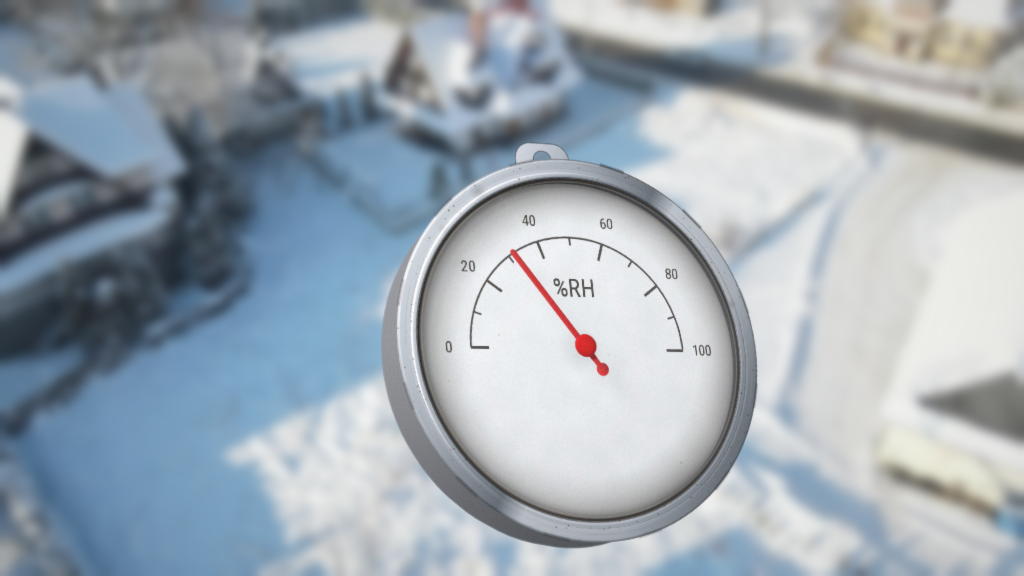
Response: 30 %
